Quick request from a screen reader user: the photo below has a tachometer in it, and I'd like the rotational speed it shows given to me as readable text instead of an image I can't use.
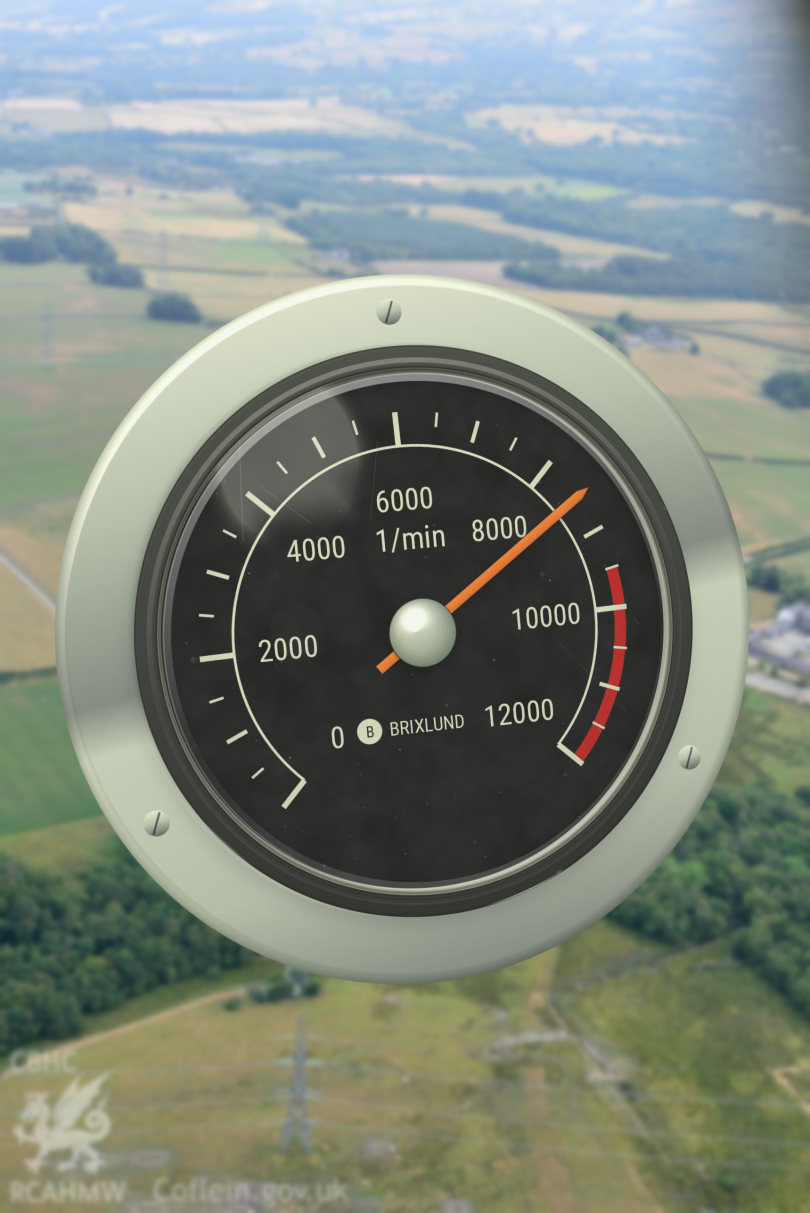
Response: 8500 rpm
